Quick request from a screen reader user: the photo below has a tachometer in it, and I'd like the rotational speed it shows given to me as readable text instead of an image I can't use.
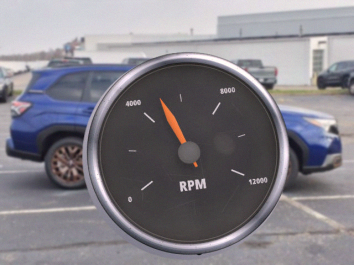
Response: 5000 rpm
